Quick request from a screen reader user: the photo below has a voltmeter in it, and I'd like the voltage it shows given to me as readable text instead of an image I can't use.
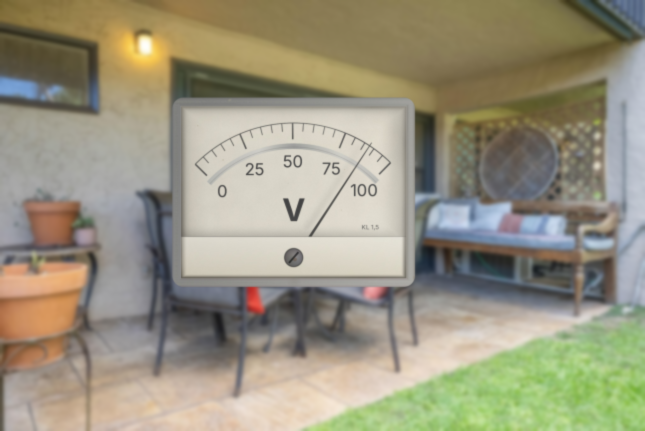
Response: 87.5 V
